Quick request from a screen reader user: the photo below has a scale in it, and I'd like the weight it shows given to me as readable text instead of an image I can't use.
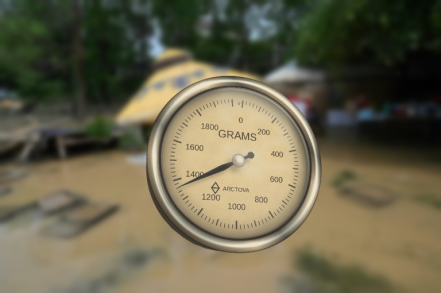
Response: 1360 g
